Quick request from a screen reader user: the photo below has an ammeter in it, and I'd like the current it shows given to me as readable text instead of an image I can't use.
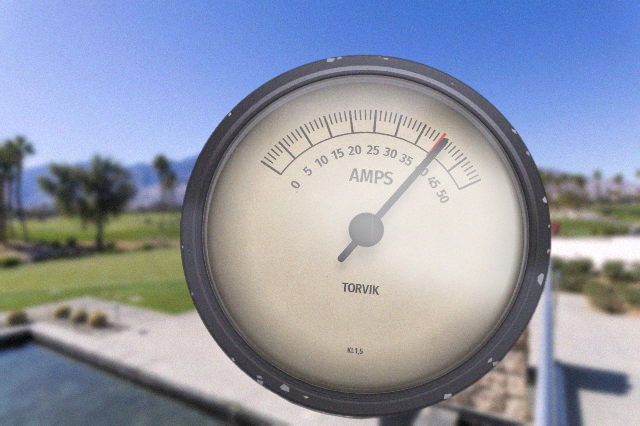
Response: 40 A
